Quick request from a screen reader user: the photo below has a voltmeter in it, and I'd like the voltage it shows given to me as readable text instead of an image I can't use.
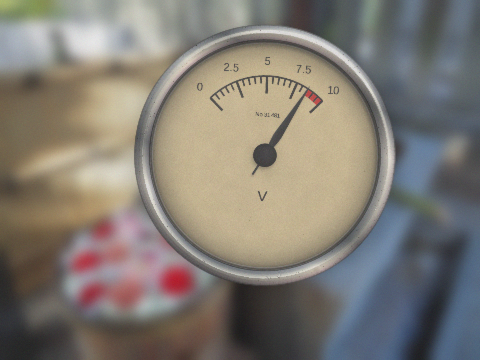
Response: 8.5 V
